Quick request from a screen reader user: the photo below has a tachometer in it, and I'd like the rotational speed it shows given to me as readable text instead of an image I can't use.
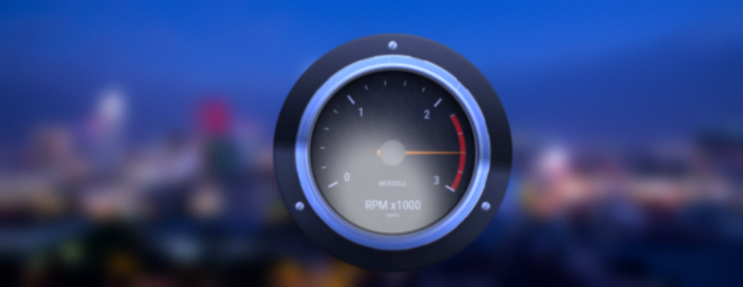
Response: 2600 rpm
